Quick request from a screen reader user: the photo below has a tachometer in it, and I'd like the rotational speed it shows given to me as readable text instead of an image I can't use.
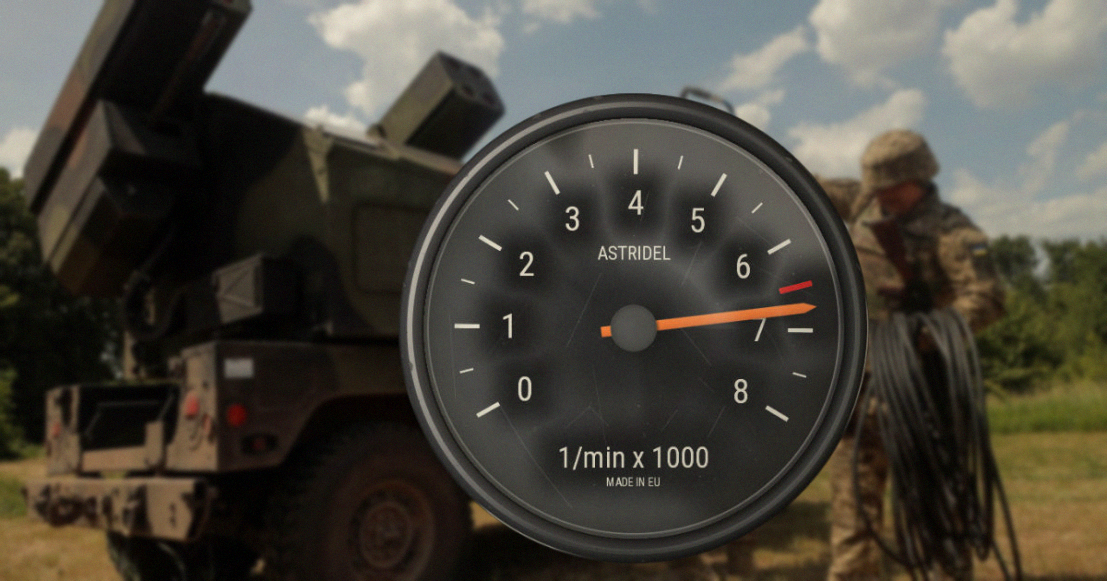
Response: 6750 rpm
